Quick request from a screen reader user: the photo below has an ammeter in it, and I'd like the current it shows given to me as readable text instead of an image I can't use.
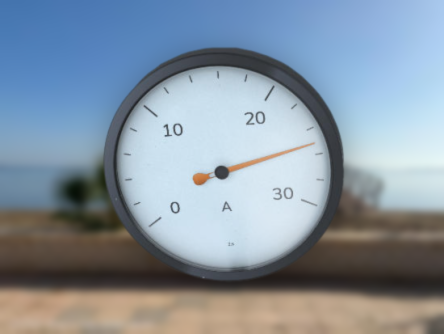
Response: 25 A
